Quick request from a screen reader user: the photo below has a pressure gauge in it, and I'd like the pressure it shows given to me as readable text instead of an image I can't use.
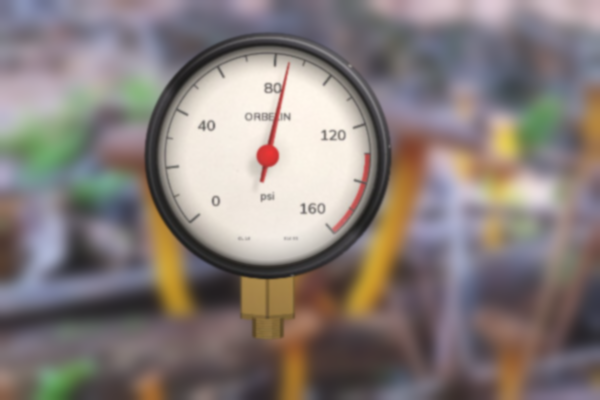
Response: 85 psi
